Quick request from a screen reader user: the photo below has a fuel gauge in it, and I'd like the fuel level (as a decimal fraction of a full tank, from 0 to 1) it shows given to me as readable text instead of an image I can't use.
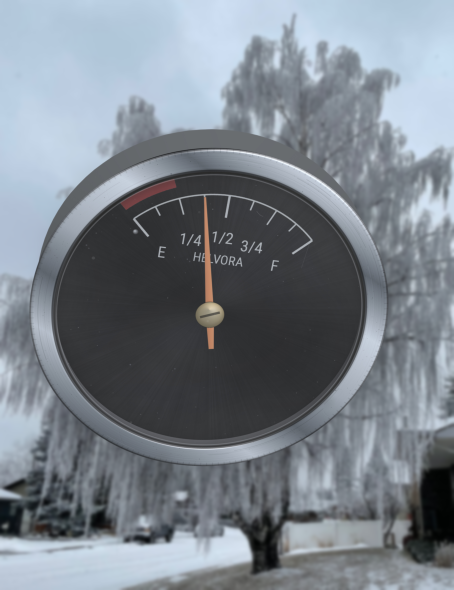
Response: 0.375
